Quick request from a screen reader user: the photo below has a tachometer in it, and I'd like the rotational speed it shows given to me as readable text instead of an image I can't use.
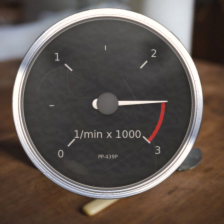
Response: 2500 rpm
